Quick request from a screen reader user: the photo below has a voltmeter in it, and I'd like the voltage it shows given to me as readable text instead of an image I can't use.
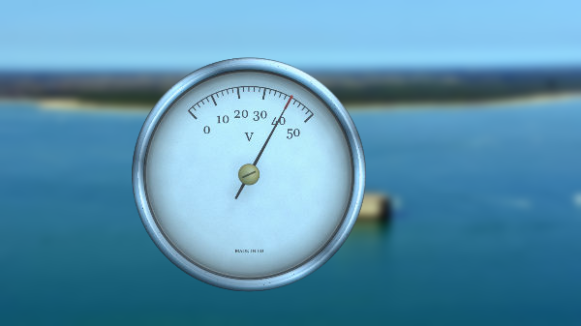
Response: 40 V
